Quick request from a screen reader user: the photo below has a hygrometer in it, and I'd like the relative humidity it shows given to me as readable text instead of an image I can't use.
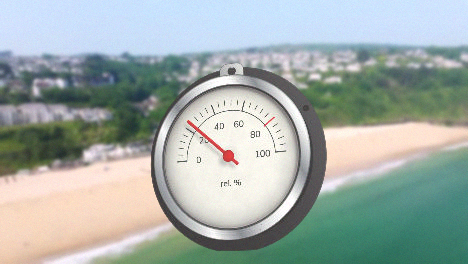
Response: 24 %
